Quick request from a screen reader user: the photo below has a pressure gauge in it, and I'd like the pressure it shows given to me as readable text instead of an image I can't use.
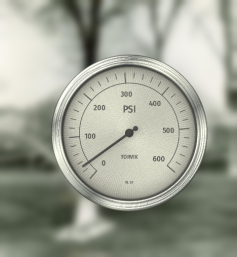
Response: 30 psi
